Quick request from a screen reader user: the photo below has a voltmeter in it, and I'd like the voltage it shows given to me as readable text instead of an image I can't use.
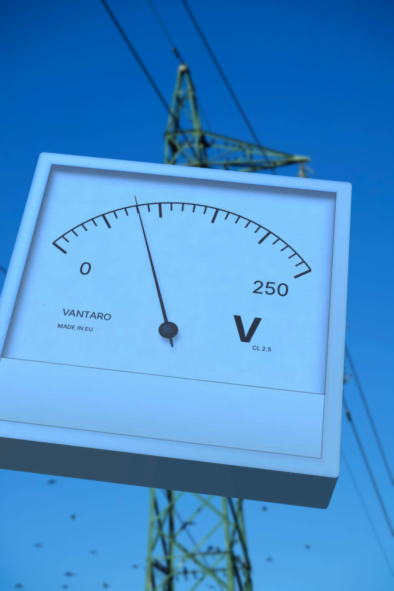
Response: 80 V
